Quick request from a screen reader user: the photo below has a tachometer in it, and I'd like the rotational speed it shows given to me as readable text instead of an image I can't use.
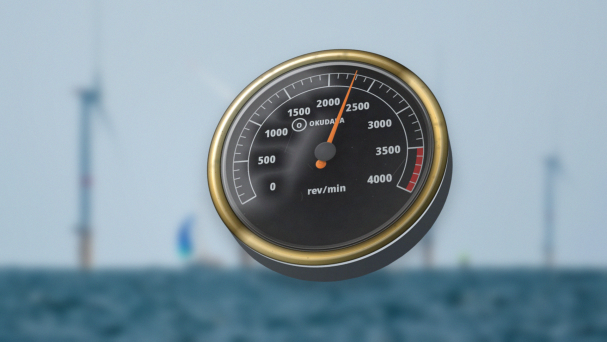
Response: 2300 rpm
